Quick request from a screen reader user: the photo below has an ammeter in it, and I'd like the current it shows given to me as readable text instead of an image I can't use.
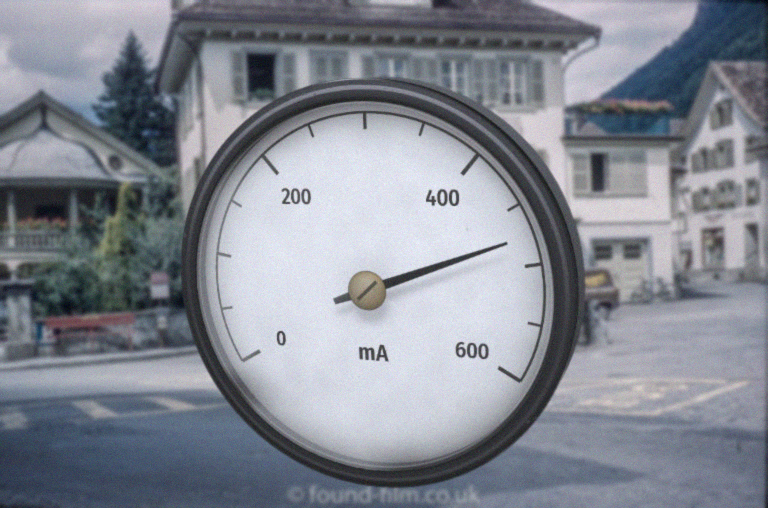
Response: 475 mA
